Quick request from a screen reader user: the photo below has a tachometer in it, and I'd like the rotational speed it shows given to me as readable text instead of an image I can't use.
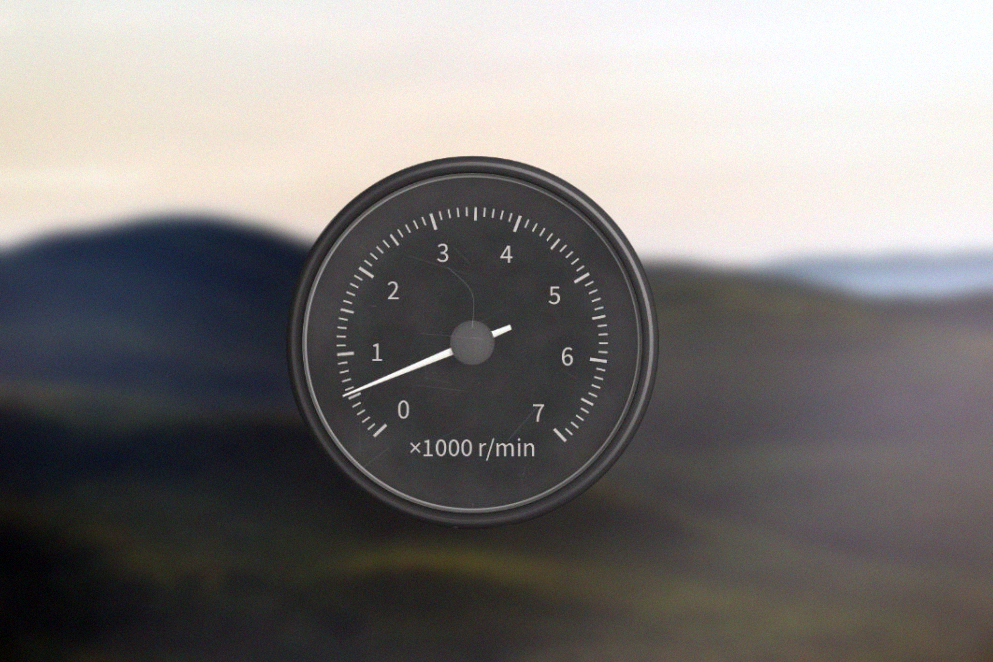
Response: 550 rpm
